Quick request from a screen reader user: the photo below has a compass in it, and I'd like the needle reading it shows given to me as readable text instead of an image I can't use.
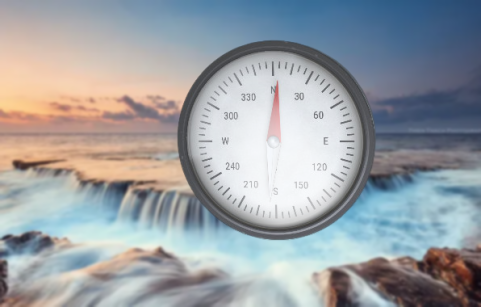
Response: 5 °
